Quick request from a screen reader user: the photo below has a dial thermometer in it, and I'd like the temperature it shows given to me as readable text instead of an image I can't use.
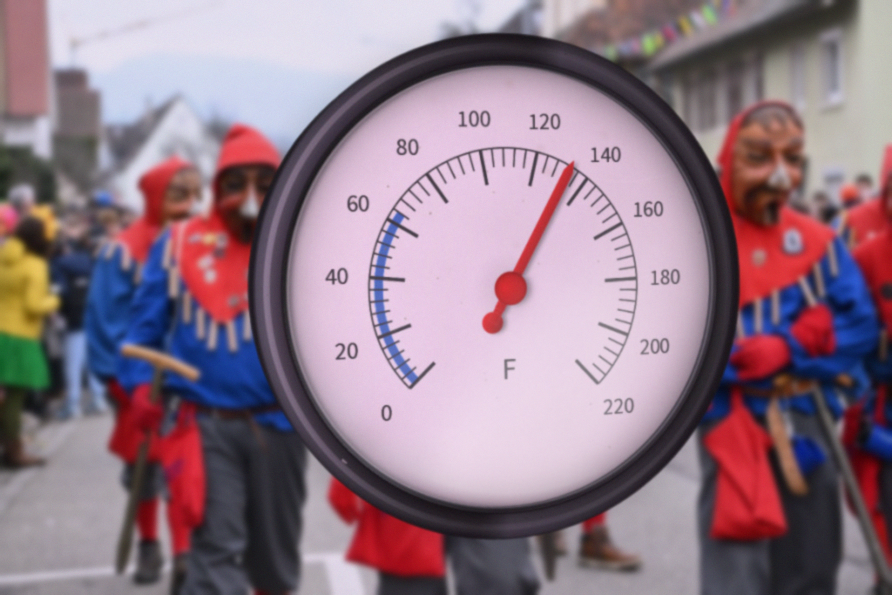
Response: 132 °F
